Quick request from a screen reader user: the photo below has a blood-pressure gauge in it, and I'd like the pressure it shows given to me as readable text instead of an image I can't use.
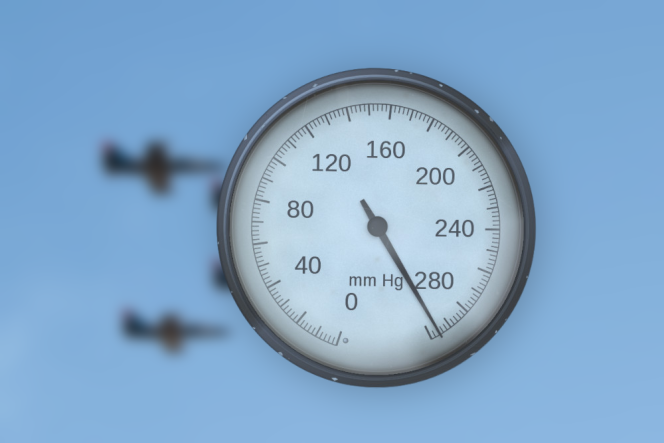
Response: 296 mmHg
